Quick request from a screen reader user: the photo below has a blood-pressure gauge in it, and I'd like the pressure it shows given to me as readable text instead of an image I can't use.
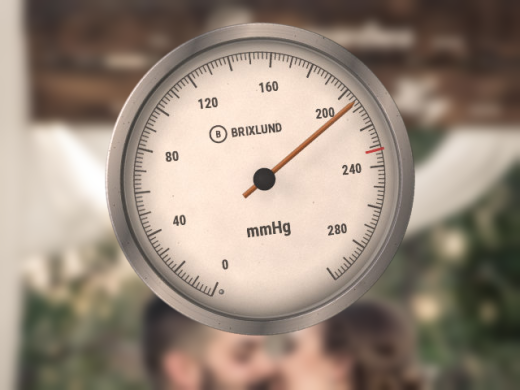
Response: 206 mmHg
